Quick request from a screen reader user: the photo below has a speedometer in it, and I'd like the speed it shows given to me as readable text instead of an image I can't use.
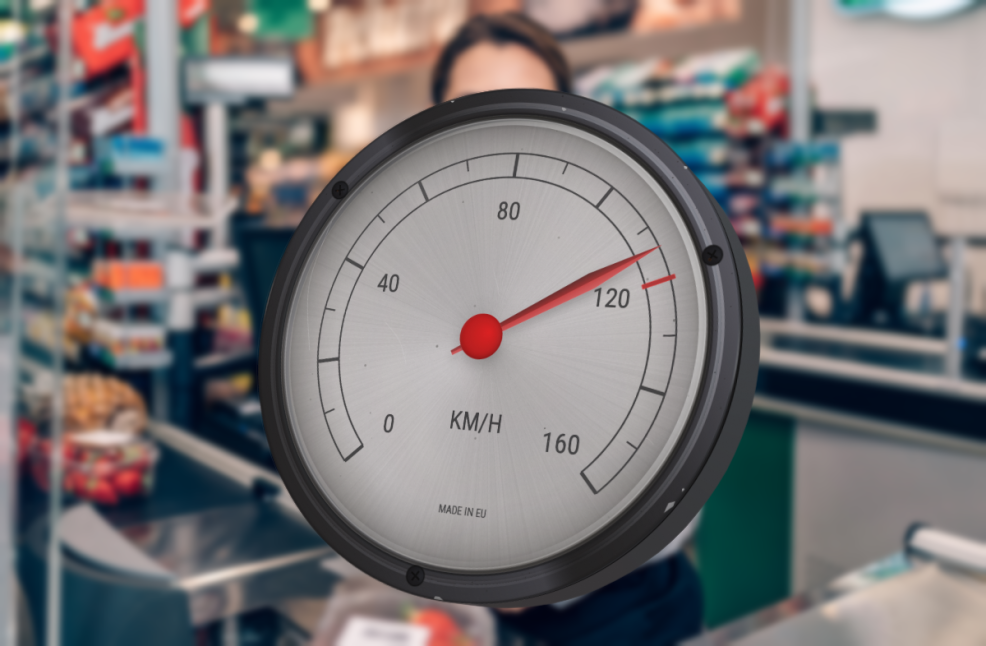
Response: 115 km/h
